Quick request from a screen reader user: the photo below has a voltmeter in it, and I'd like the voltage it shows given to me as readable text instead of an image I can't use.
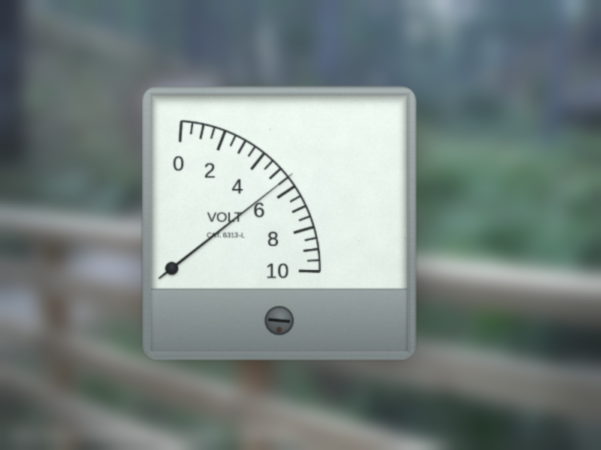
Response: 5.5 V
